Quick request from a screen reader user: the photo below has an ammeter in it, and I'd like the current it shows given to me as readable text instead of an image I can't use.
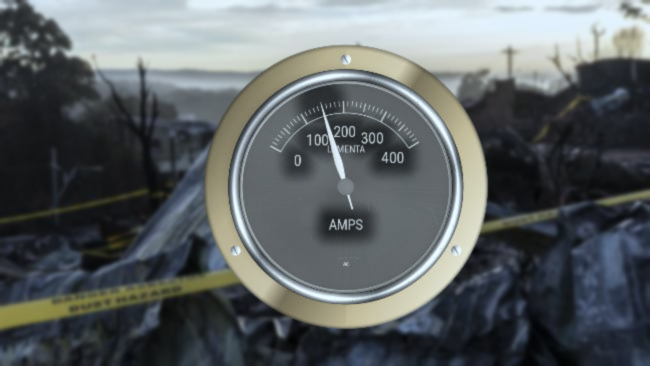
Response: 150 A
